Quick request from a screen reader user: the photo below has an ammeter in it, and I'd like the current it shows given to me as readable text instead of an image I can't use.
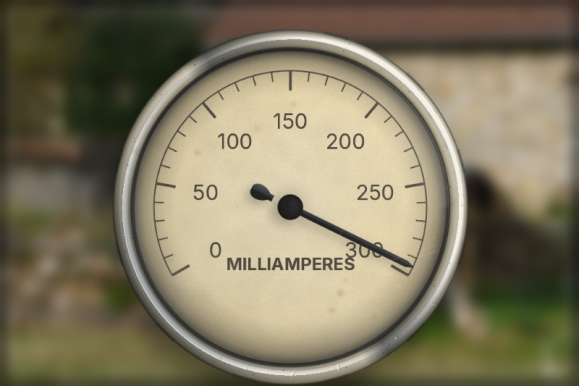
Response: 295 mA
